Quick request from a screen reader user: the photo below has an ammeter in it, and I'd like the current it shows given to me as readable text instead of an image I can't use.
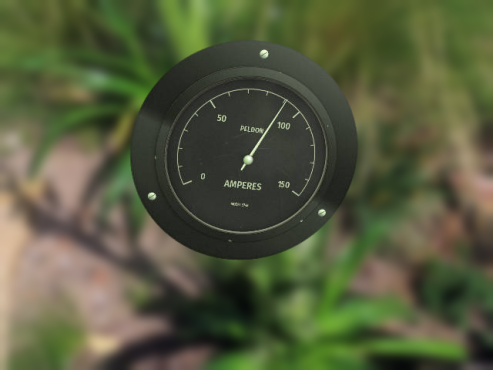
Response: 90 A
